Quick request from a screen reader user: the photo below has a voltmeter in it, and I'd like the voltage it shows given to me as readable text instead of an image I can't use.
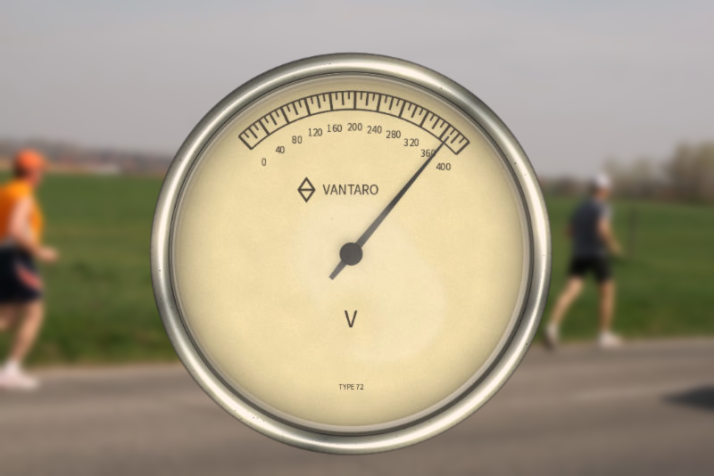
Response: 370 V
